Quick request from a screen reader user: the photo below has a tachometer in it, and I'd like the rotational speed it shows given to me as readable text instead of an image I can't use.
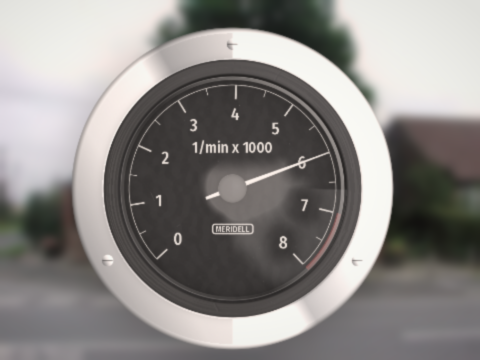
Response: 6000 rpm
